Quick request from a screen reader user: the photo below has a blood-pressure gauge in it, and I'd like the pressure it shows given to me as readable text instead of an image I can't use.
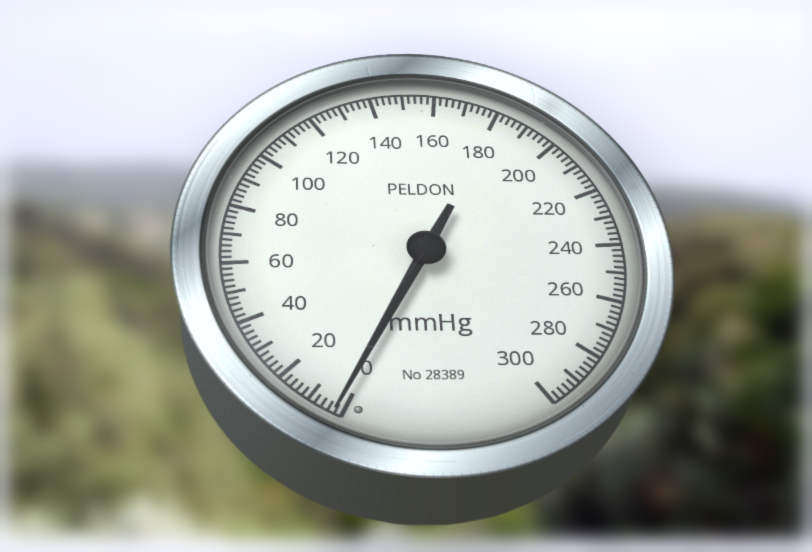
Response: 2 mmHg
